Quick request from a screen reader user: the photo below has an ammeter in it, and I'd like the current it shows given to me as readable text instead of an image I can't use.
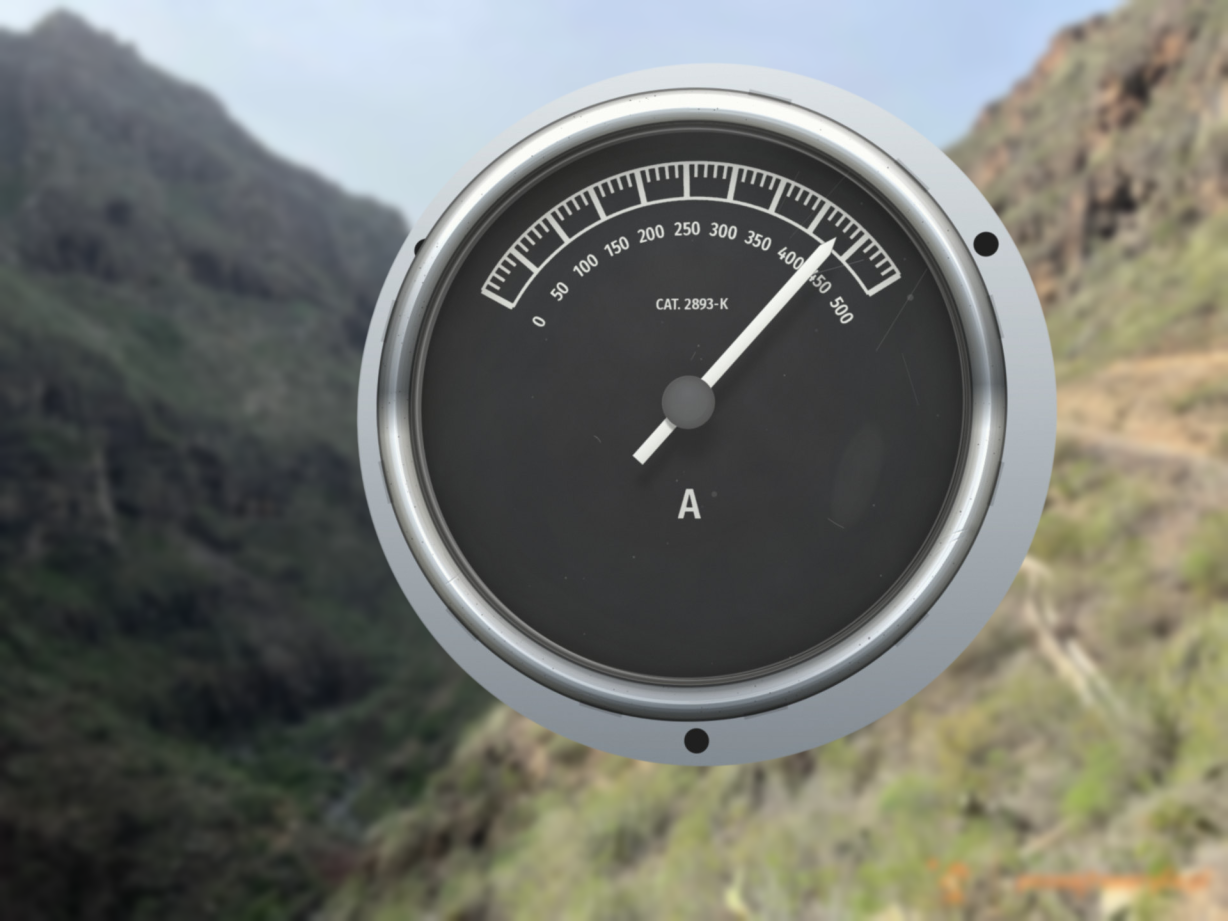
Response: 430 A
